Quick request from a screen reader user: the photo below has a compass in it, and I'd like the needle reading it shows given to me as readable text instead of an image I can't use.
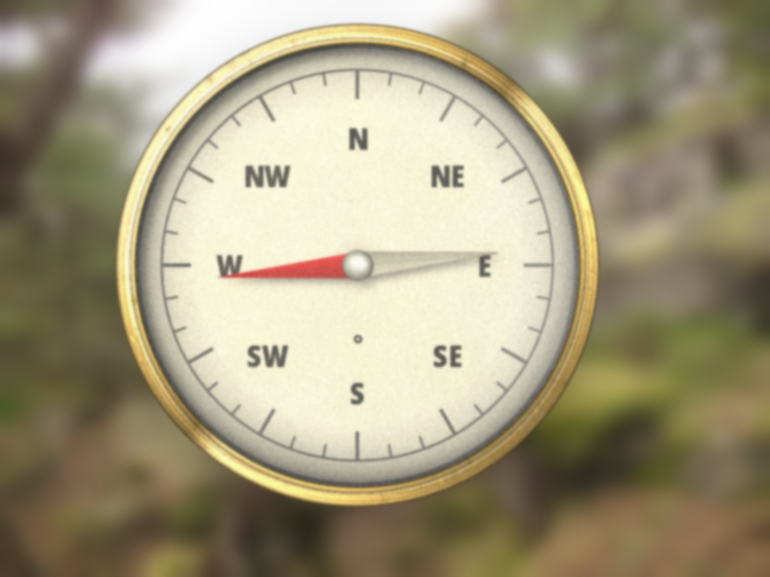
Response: 265 °
